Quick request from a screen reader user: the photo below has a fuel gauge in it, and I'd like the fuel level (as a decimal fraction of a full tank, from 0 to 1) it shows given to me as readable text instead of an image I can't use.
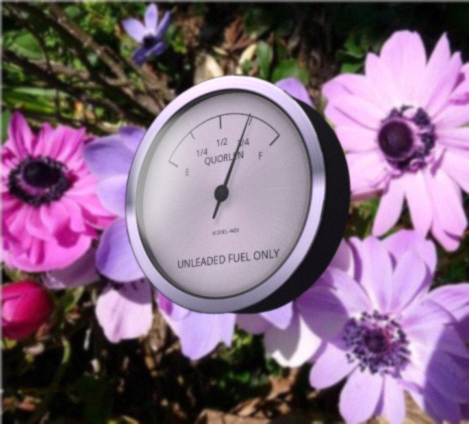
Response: 0.75
